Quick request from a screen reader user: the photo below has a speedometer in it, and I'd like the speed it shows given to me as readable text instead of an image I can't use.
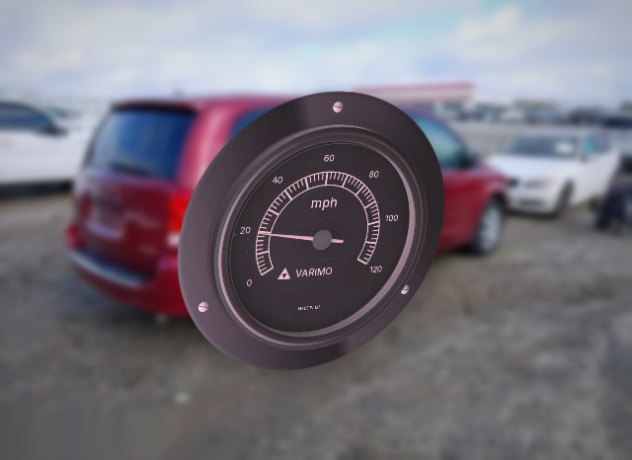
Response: 20 mph
